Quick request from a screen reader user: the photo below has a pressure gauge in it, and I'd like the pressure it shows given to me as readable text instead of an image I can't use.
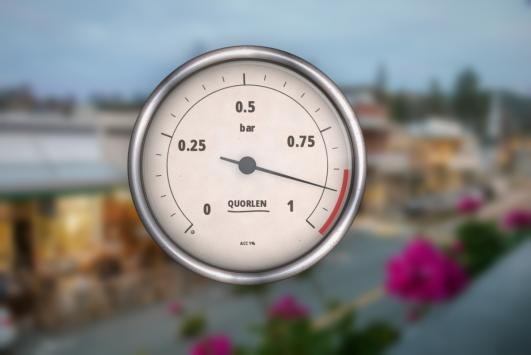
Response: 0.9 bar
